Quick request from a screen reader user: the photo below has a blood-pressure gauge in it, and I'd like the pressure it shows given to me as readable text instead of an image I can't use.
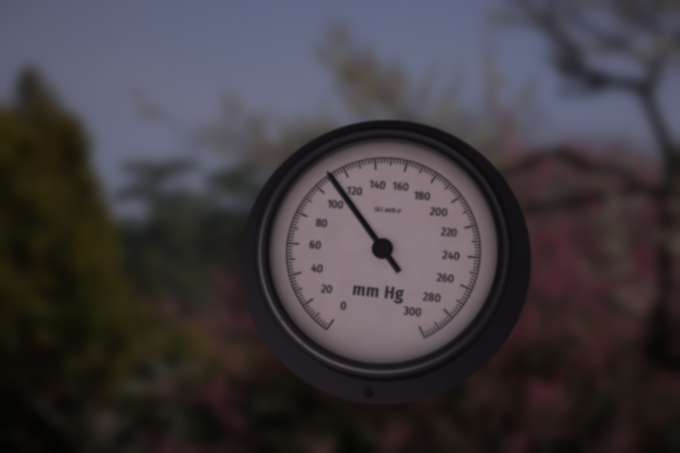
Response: 110 mmHg
